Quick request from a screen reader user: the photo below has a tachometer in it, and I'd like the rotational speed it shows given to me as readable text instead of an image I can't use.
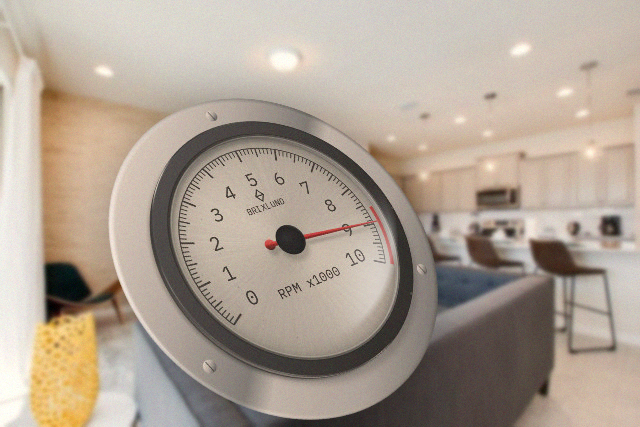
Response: 9000 rpm
